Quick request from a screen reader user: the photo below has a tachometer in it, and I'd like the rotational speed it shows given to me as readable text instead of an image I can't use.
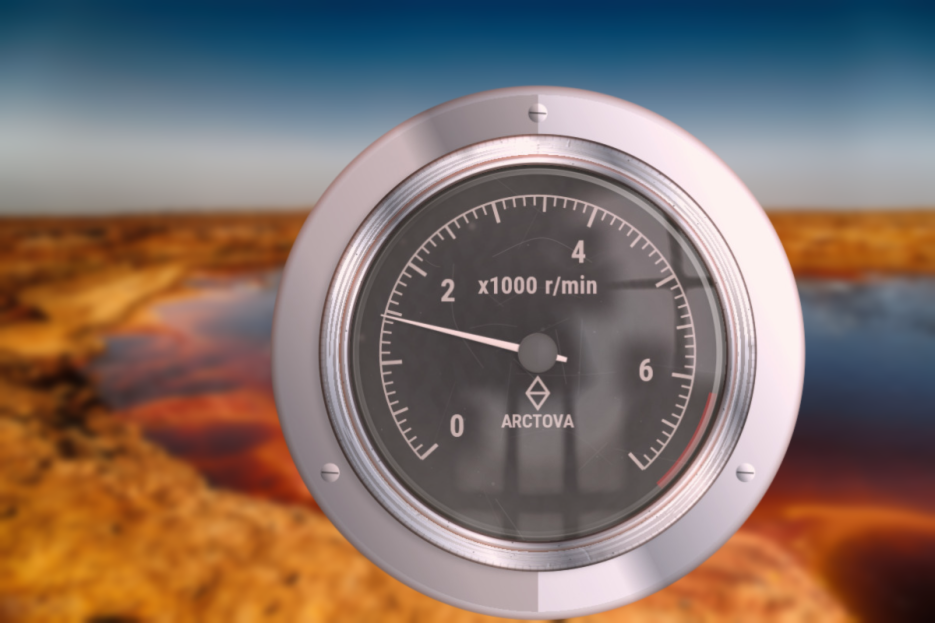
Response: 1450 rpm
